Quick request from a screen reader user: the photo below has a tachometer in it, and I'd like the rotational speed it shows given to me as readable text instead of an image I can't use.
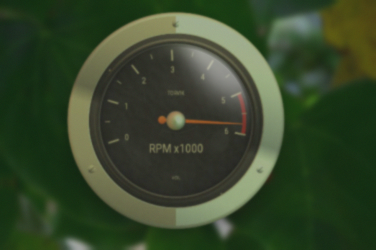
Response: 5750 rpm
